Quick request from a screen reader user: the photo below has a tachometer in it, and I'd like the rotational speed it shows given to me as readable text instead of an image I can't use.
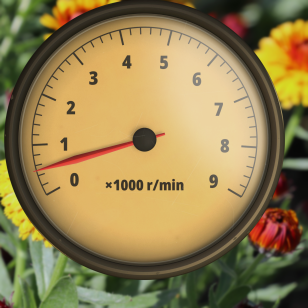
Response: 500 rpm
